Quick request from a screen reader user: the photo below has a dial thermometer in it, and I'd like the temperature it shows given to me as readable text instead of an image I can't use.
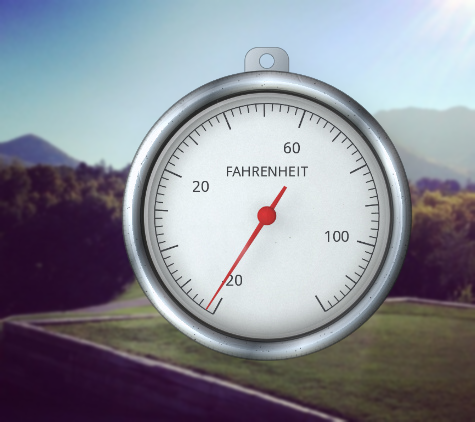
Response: -18 °F
